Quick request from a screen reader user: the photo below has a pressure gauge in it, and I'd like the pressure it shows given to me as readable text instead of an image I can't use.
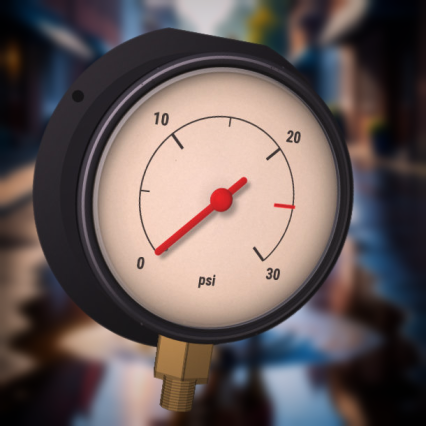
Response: 0 psi
